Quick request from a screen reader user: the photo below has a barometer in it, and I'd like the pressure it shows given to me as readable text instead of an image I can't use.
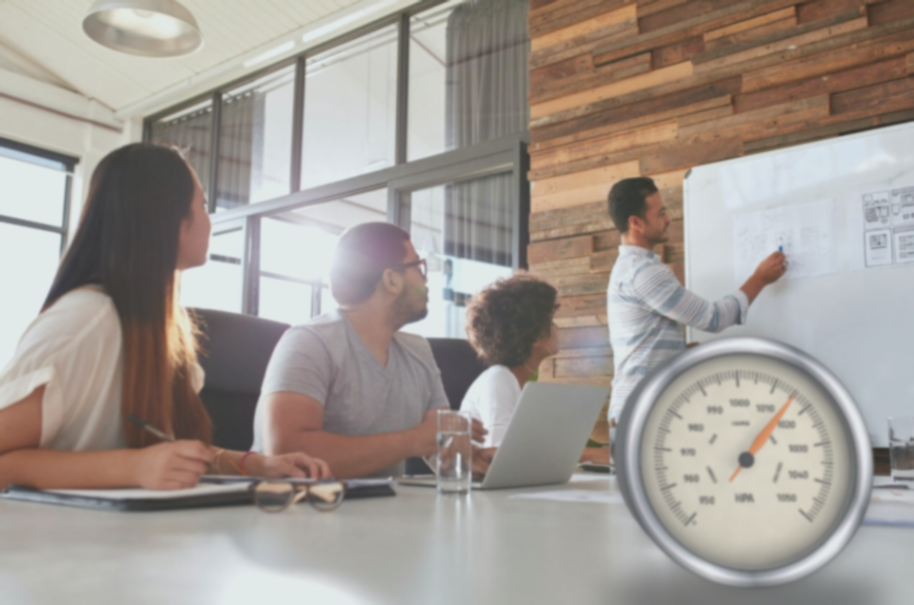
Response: 1015 hPa
